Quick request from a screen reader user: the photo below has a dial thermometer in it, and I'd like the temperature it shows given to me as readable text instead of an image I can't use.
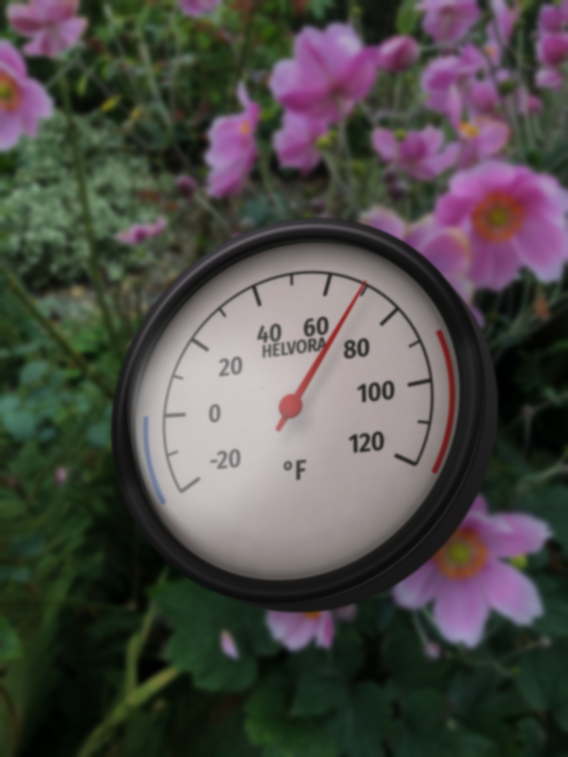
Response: 70 °F
